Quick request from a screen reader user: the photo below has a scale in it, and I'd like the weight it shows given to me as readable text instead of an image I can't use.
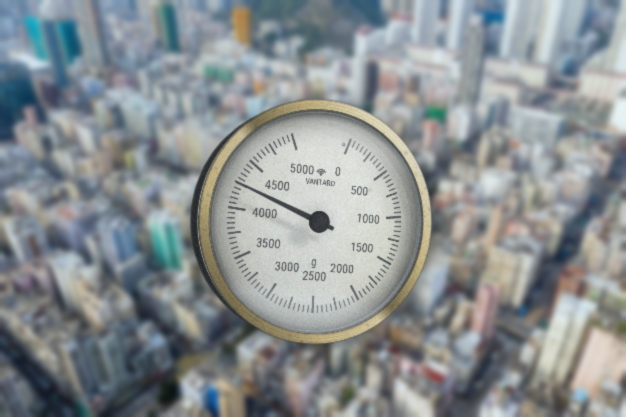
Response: 4250 g
